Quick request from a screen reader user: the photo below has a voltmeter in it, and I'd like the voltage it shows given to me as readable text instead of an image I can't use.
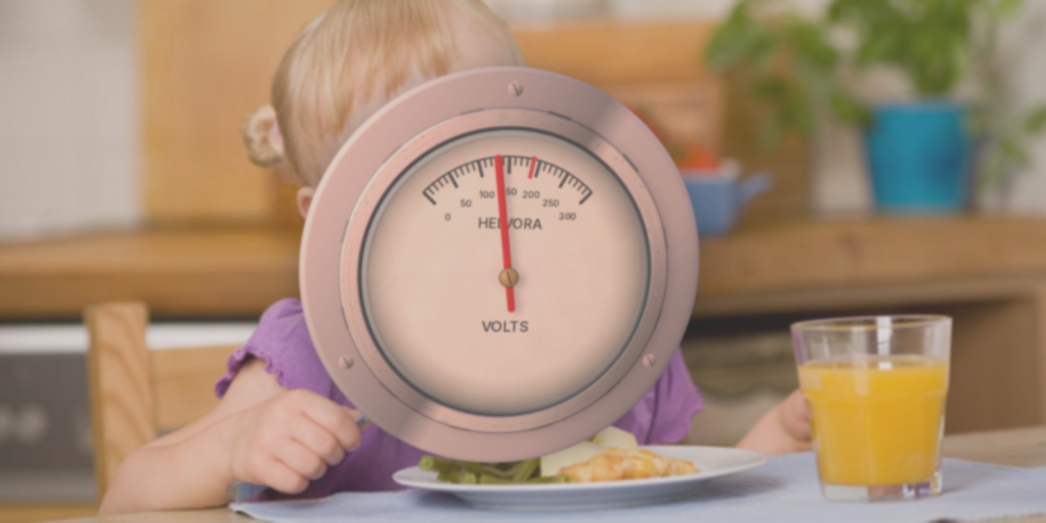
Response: 130 V
